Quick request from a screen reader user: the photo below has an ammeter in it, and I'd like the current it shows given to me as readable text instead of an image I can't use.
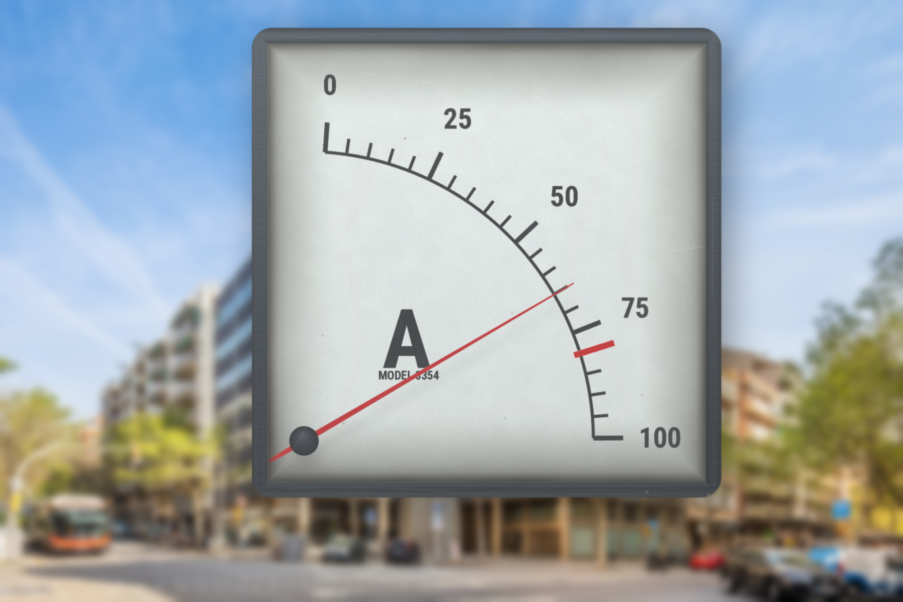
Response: 65 A
